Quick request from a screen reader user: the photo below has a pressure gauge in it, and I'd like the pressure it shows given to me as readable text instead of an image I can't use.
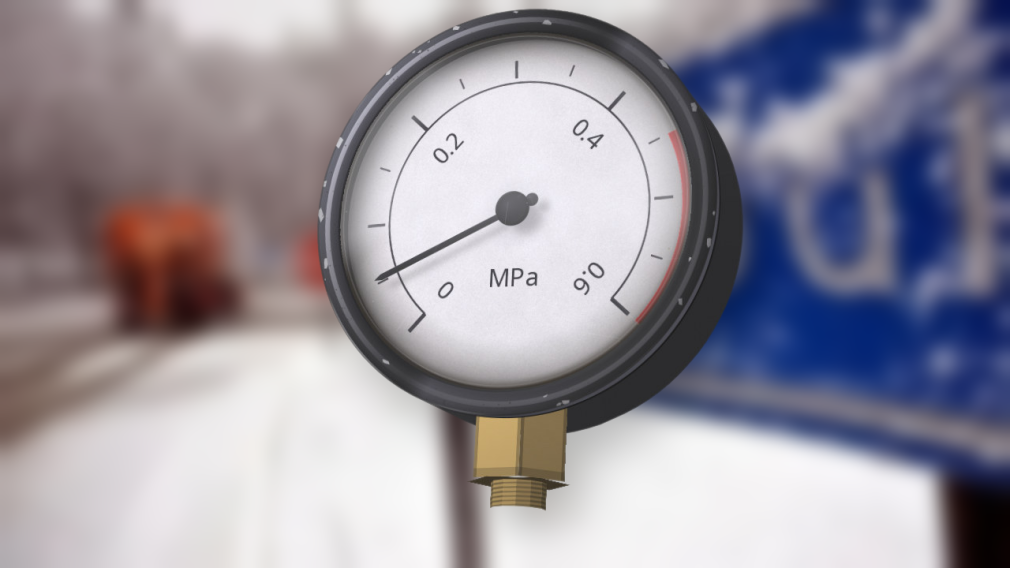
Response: 0.05 MPa
